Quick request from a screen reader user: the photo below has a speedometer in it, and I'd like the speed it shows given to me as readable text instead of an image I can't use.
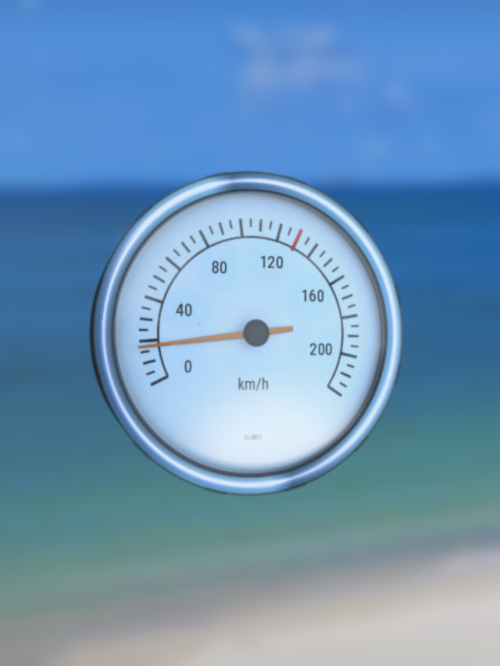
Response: 17.5 km/h
